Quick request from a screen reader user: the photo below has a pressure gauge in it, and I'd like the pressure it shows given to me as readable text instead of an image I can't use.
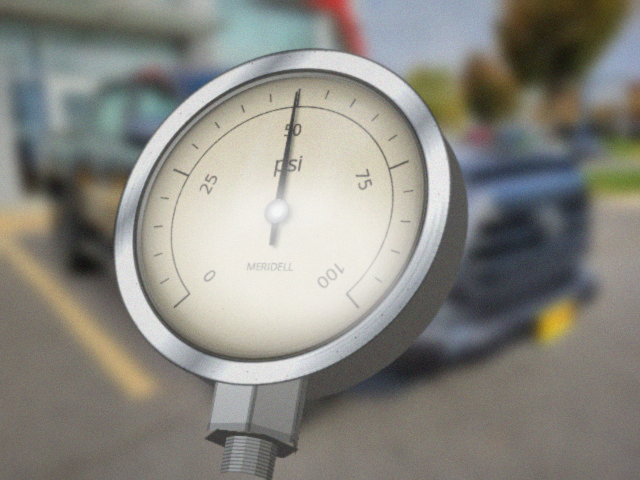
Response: 50 psi
